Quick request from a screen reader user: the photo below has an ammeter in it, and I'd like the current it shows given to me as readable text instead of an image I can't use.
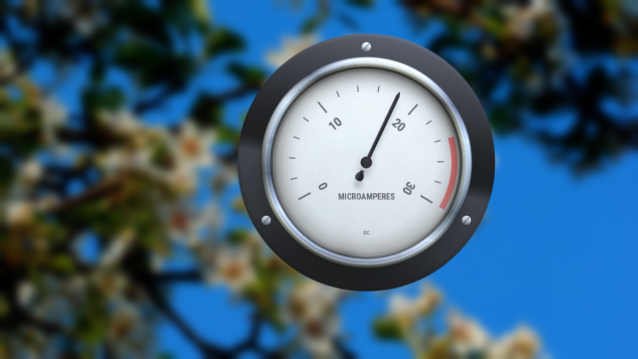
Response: 18 µA
